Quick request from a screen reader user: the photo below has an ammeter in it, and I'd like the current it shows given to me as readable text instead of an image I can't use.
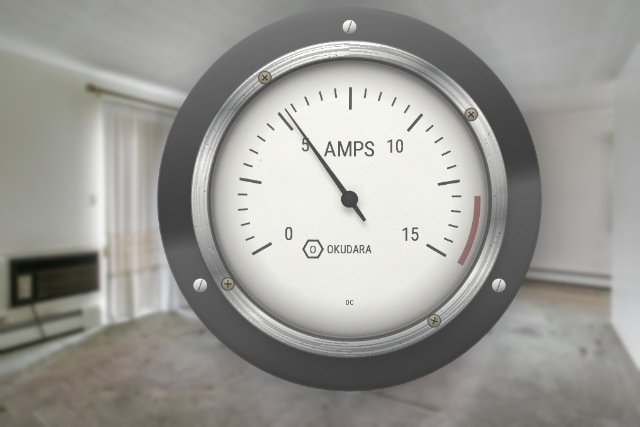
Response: 5.25 A
